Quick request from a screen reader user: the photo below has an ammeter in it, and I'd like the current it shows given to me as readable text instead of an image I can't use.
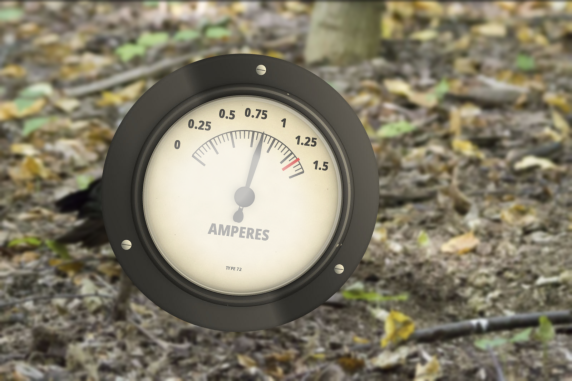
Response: 0.85 A
